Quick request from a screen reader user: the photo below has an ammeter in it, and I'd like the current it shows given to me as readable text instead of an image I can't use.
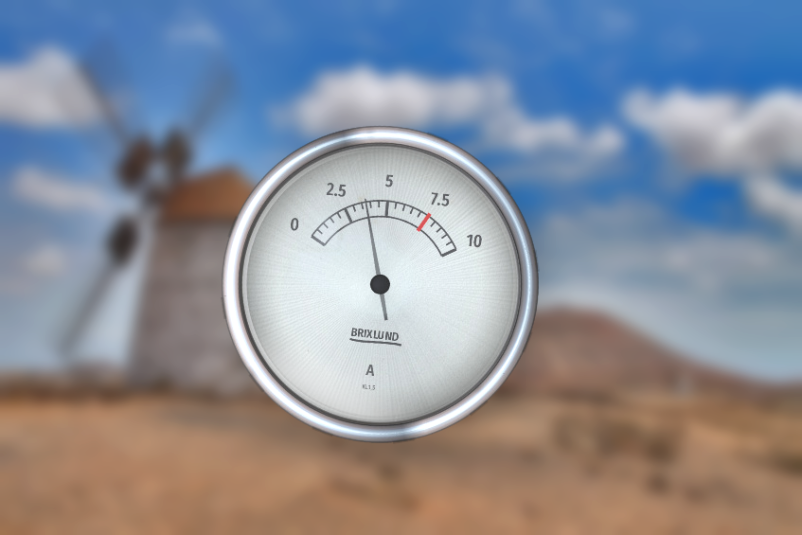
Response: 3.75 A
